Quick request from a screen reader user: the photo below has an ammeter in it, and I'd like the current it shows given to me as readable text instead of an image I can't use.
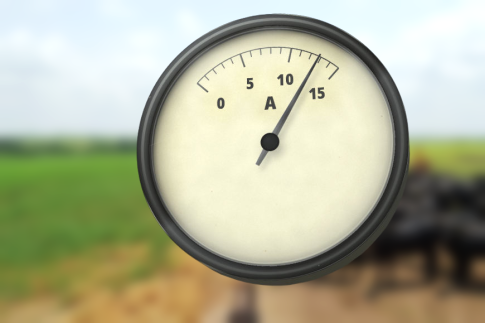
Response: 13 A
